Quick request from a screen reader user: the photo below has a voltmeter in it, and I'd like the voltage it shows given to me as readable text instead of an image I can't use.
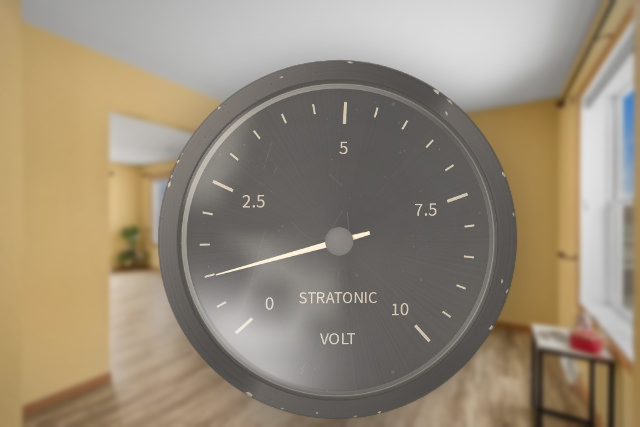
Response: 1 V
